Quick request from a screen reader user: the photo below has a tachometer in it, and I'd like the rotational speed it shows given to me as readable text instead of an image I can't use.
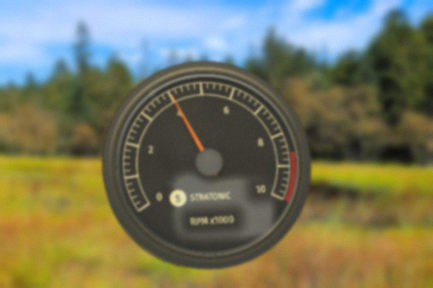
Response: 4000 rpm
